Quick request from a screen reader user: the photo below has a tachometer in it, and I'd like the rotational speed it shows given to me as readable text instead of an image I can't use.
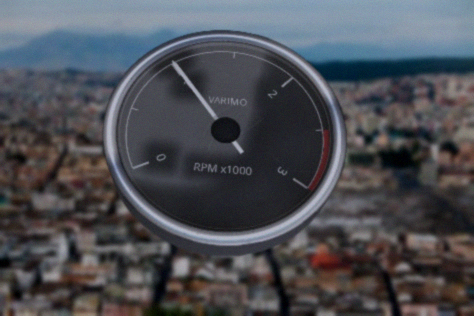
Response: 1000 rpm
